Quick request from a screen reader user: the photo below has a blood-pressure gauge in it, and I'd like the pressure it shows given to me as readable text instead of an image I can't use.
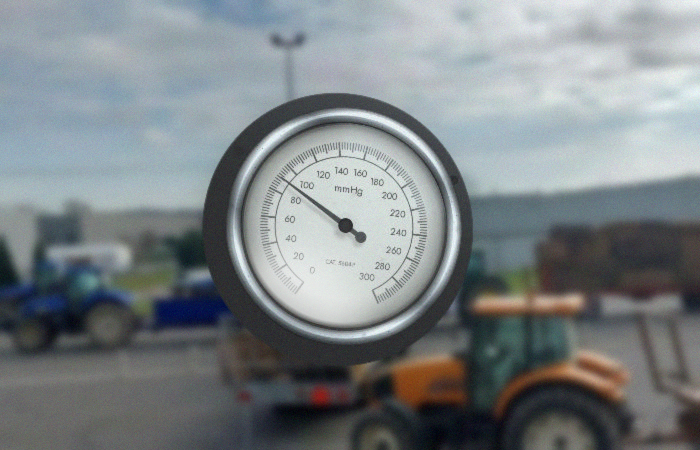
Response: 90 mmHg
